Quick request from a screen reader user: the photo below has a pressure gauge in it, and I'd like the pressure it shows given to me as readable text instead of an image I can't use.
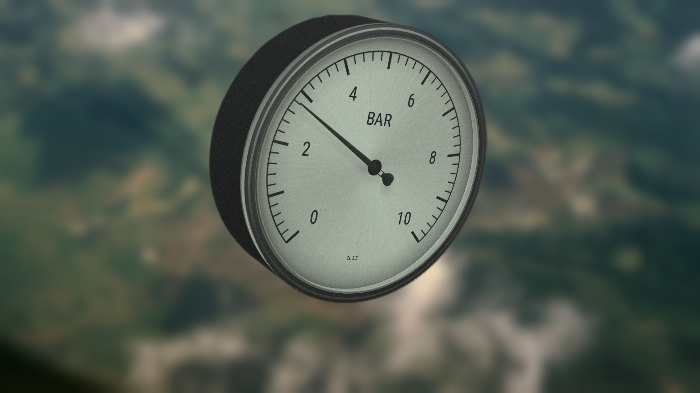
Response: 2.8 bar
